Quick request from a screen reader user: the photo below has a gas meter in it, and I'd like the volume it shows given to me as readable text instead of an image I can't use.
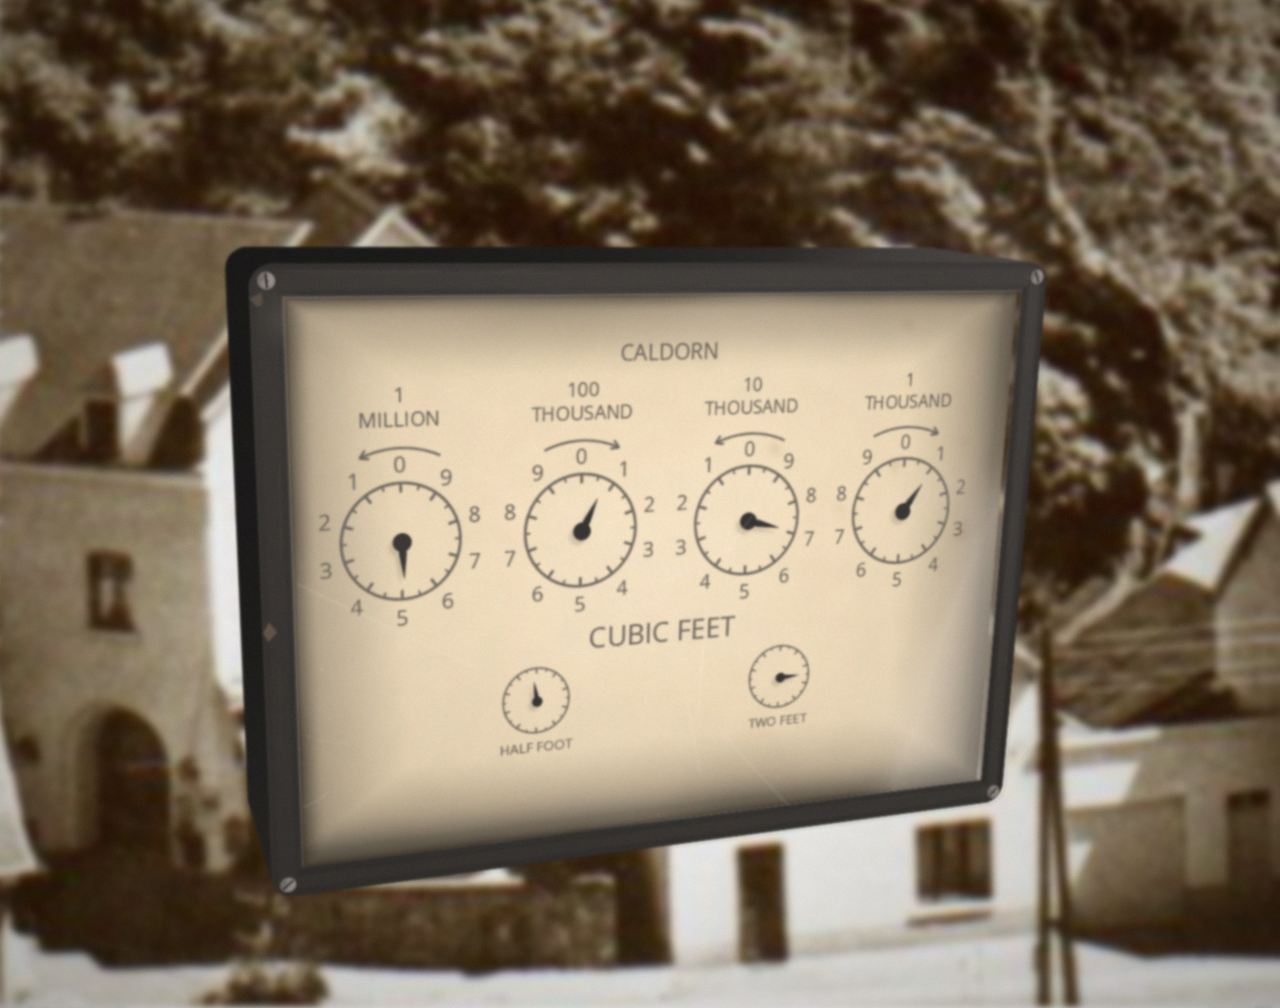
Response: 507100 ft³
